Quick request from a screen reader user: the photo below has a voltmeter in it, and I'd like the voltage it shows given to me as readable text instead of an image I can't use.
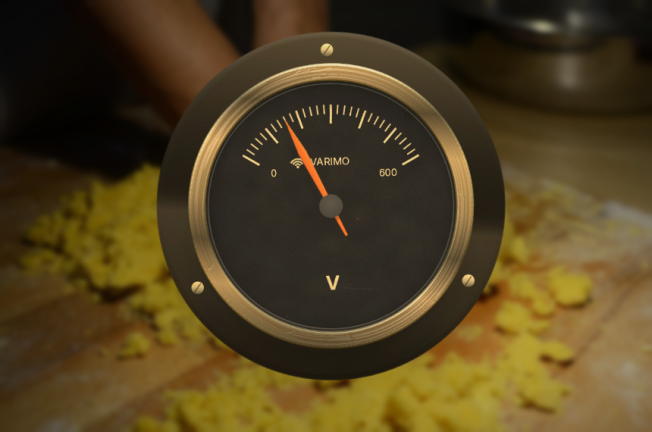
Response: 160 V
